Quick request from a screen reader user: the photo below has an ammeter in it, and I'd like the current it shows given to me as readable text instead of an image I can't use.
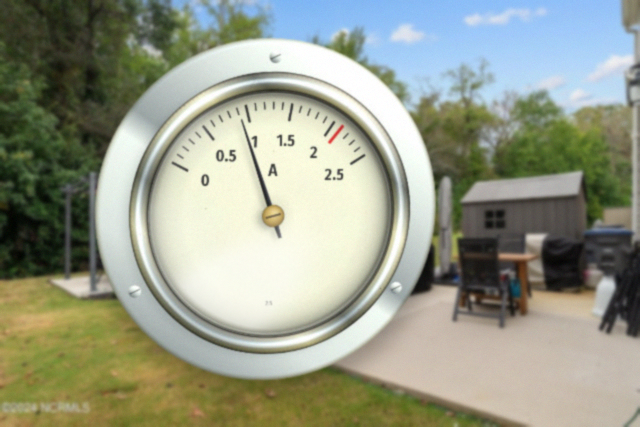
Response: 0.9 A
